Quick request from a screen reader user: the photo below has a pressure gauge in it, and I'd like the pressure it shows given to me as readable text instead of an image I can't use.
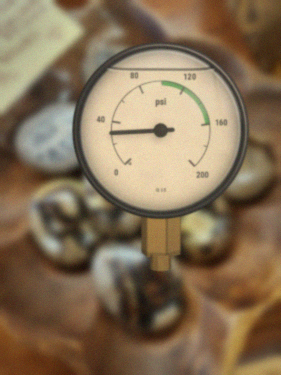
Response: 30 psi
